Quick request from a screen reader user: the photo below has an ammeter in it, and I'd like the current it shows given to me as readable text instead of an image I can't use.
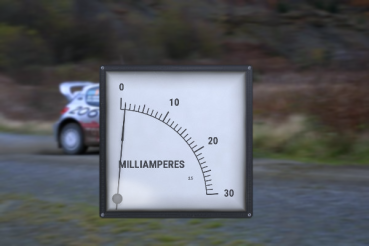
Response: 1 mA
